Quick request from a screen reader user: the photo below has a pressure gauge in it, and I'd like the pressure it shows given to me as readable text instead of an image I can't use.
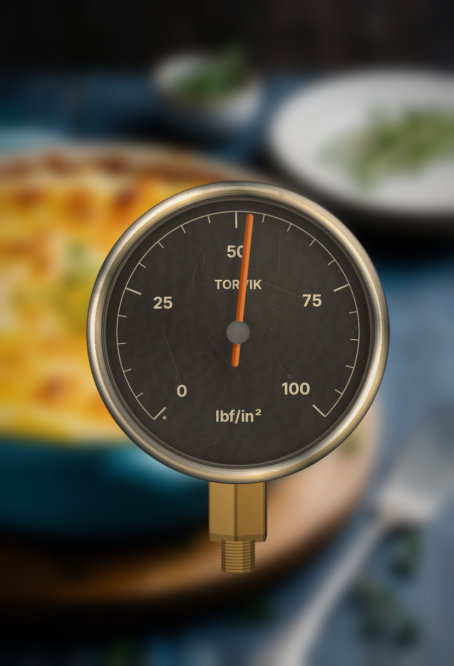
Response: 52.5 psi
